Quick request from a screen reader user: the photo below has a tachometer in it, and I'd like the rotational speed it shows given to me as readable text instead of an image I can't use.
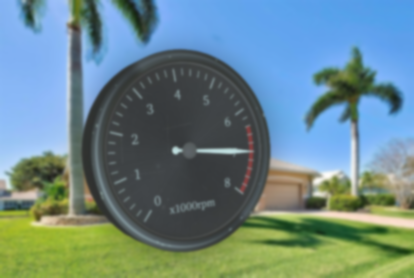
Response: 7000 rpm
